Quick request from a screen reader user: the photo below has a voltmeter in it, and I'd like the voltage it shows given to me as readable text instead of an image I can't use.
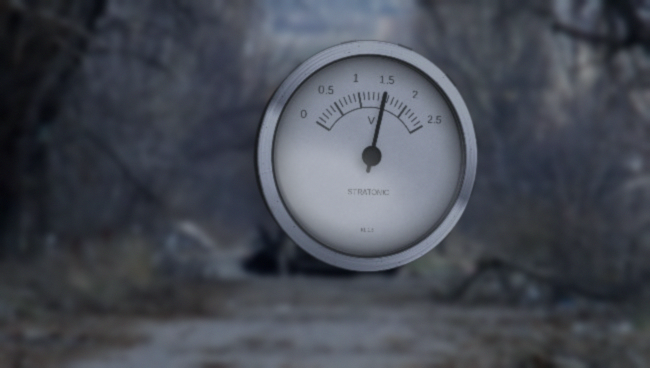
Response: 1.5 V
